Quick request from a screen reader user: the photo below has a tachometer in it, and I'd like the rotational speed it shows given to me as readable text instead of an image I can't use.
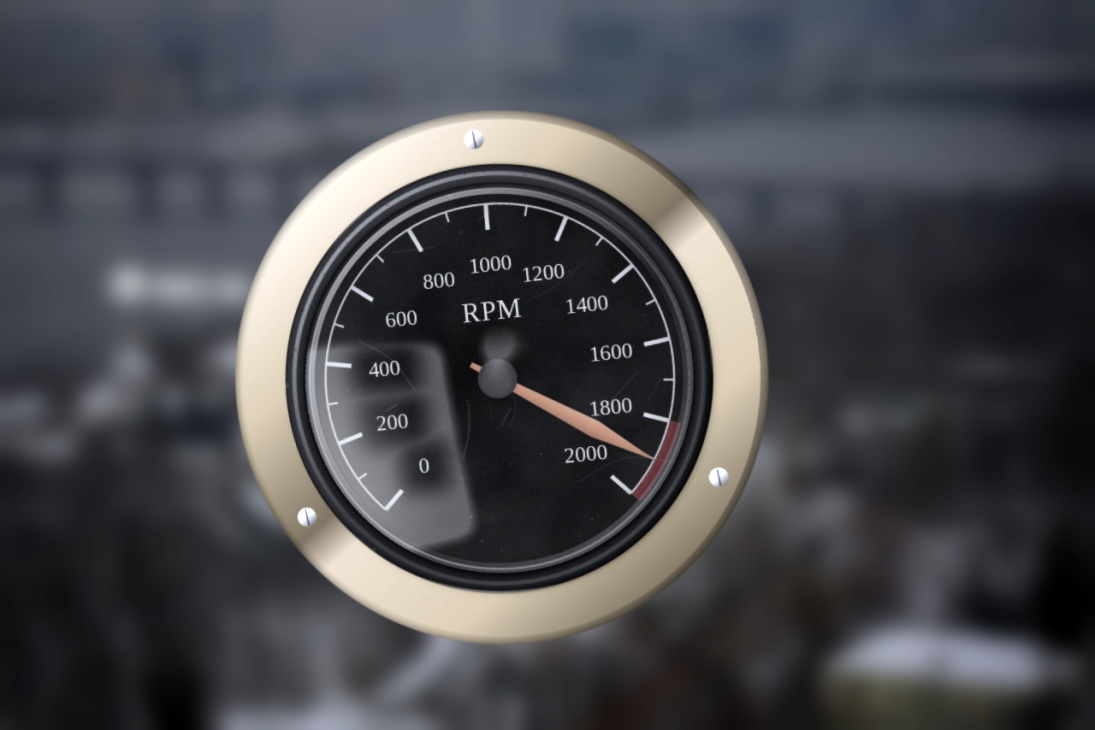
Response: 1900 rpm
